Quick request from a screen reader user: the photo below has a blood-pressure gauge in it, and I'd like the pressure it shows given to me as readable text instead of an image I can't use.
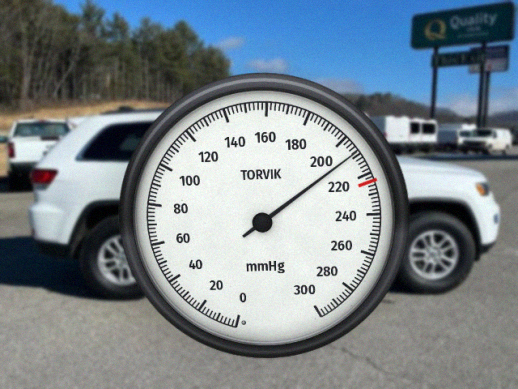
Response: 208 mmHg
